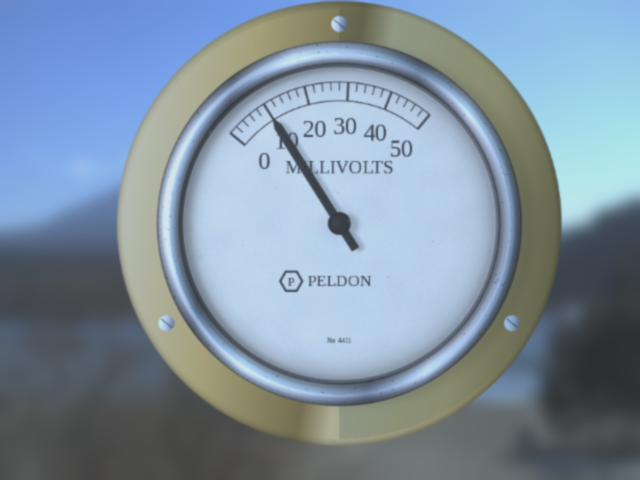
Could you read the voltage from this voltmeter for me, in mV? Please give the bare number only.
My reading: 10
